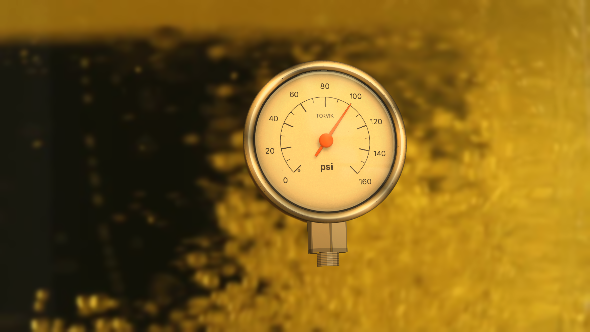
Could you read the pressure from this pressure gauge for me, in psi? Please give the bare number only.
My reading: 100
